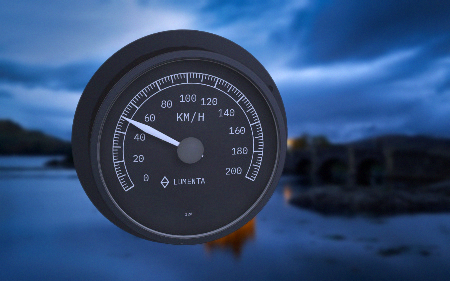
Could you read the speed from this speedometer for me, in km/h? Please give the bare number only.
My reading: 50
